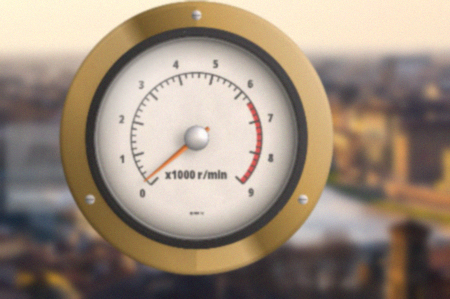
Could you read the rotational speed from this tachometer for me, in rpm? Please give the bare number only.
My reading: 200
